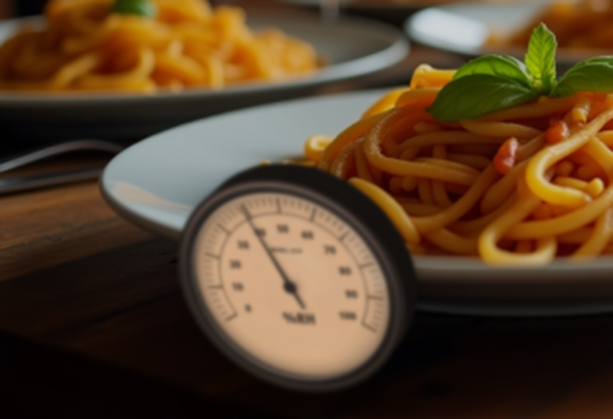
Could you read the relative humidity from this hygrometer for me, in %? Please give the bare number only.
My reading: 40
